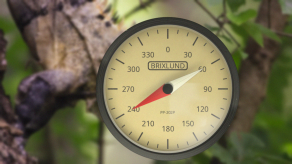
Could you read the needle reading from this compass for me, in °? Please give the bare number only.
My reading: 240
